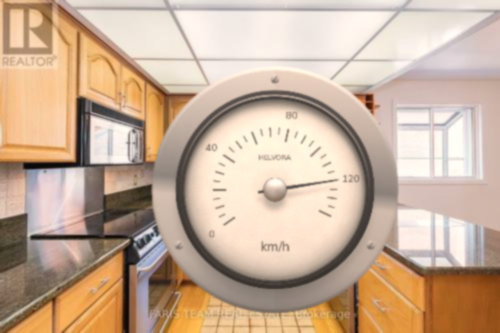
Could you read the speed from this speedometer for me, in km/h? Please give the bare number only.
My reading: 120
